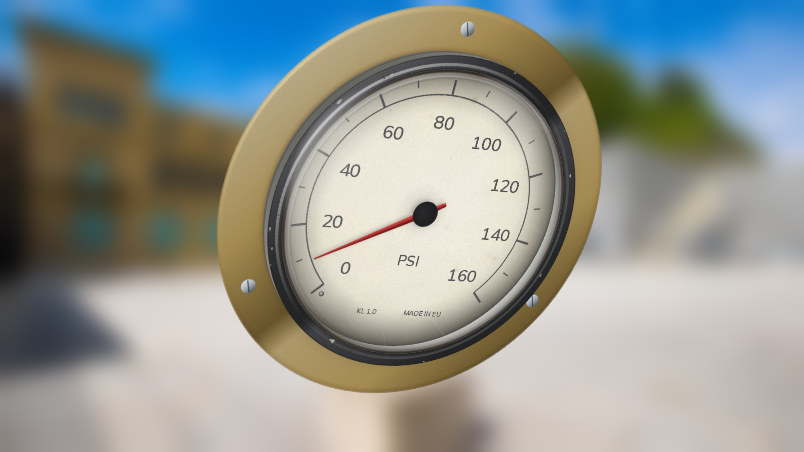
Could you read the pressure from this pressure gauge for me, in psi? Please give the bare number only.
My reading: 10
